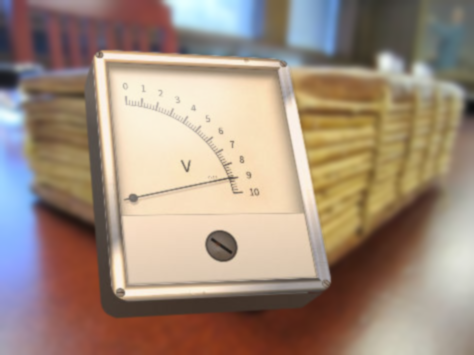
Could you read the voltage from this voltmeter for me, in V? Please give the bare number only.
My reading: 9
